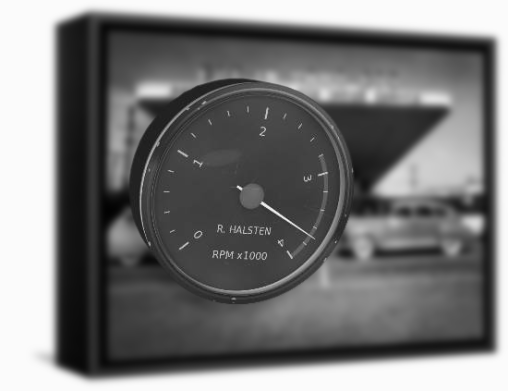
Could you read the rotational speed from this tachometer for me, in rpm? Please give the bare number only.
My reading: 3700
